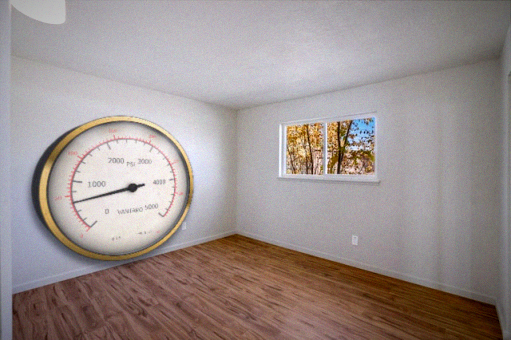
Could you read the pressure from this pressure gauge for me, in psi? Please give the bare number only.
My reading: 600
